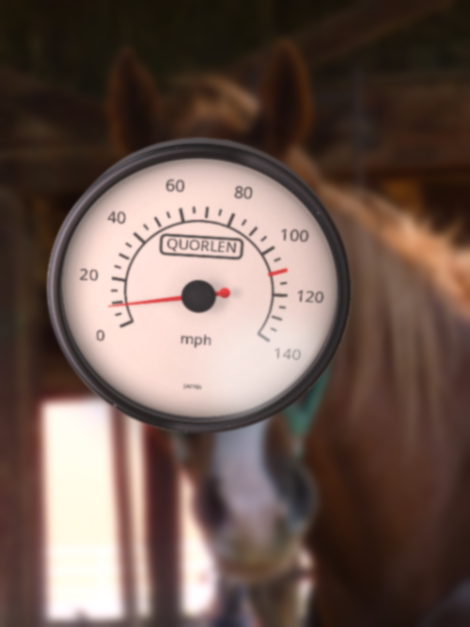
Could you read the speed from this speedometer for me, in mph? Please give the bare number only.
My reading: 10
